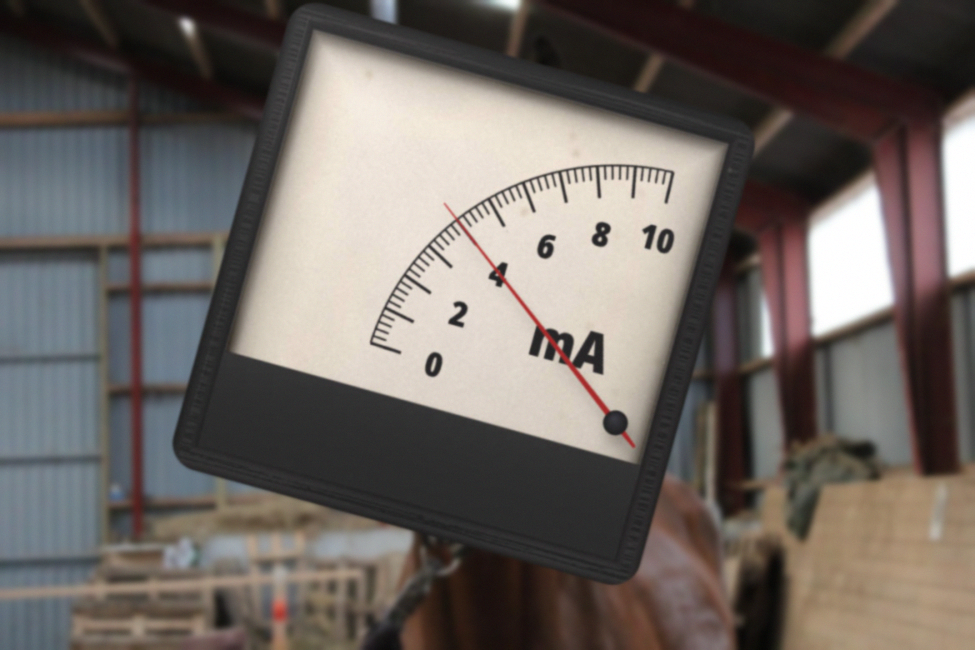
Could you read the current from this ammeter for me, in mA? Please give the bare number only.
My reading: 4
